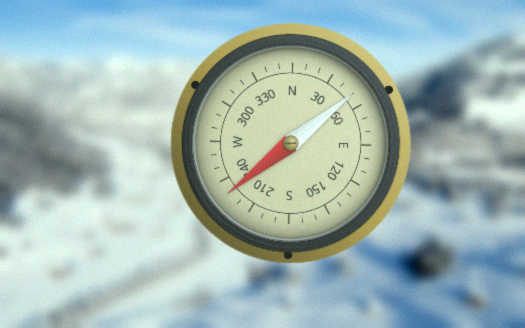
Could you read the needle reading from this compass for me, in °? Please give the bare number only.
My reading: 230
